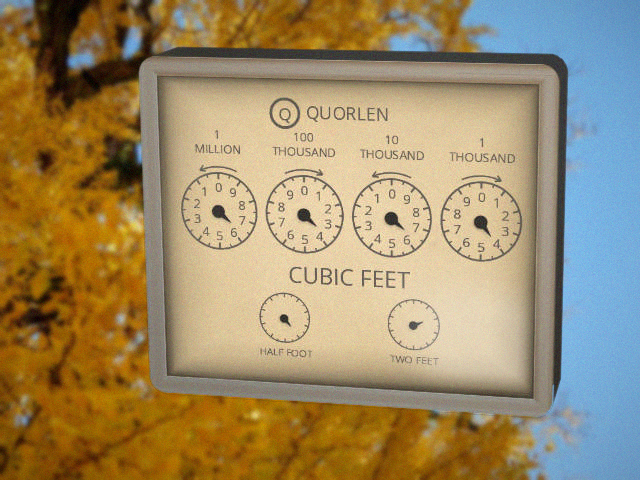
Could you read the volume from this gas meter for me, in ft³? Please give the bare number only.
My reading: 636400
